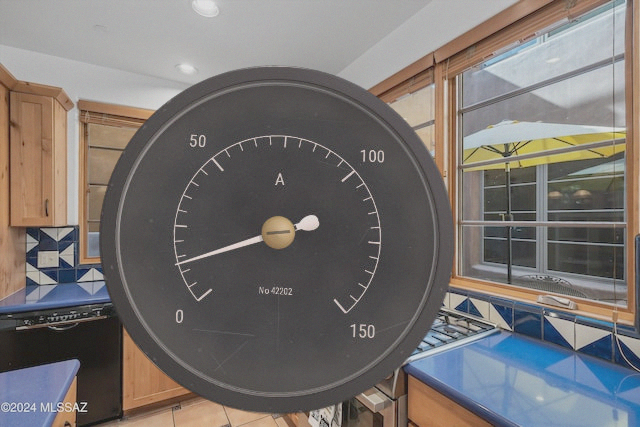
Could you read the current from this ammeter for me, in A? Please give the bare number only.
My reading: 12.5
